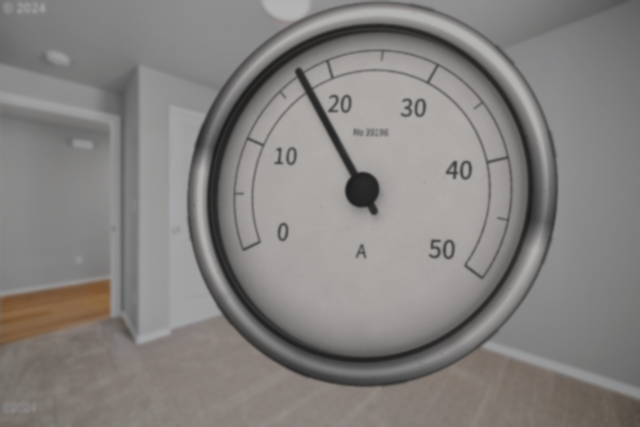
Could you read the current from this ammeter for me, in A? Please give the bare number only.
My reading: 17.5
